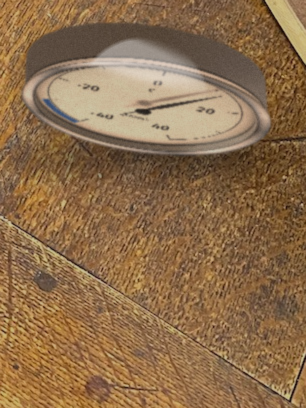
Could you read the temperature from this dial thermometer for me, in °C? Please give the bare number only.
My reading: 10
